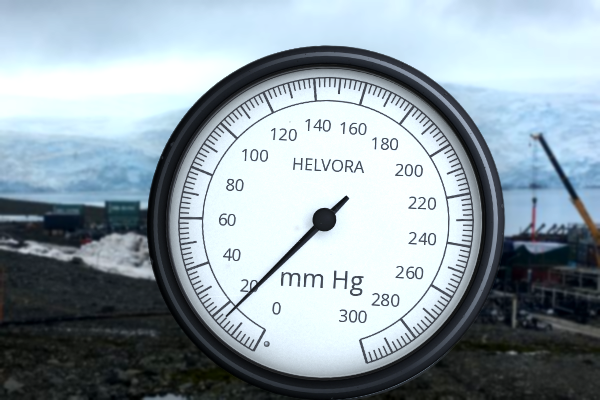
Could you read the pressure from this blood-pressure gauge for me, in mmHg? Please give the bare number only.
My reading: 16
